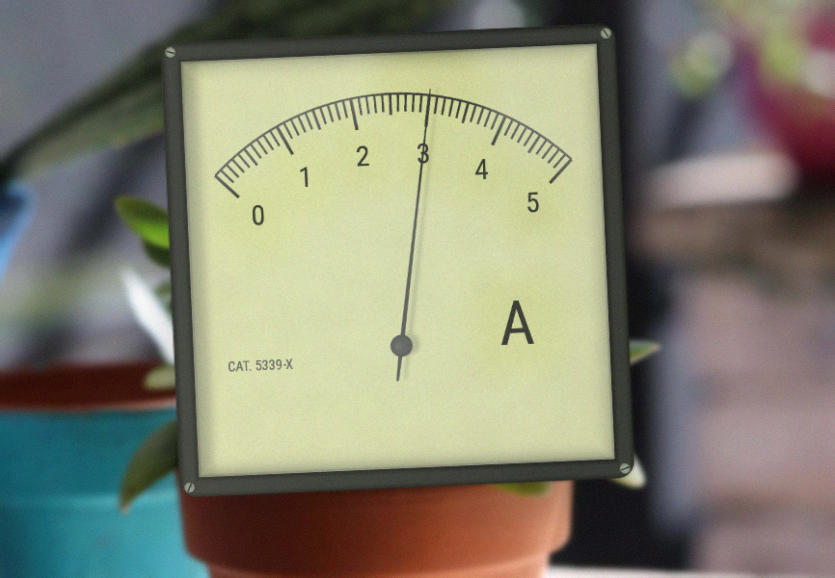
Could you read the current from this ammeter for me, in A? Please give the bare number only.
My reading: 3
